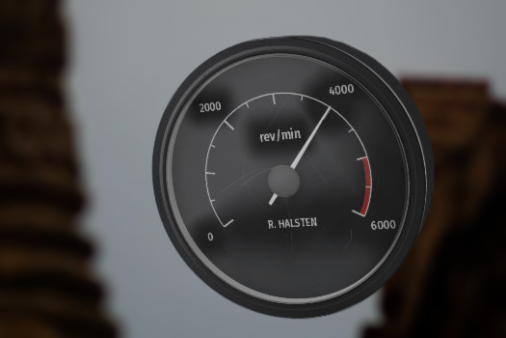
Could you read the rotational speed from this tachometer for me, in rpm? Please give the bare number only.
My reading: 4000
